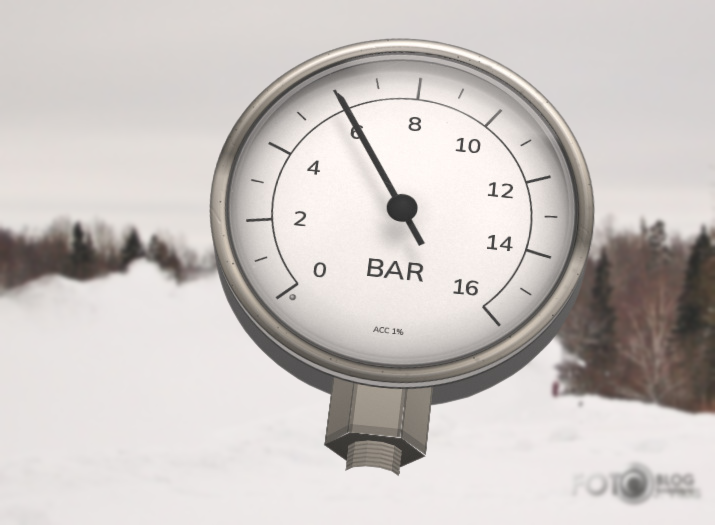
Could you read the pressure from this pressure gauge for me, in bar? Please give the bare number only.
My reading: 6
